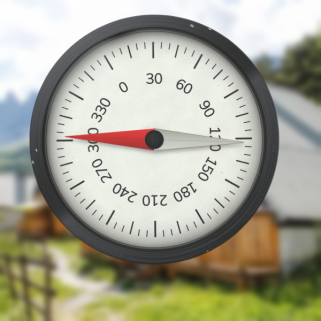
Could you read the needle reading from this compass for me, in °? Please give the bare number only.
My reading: 302.5
